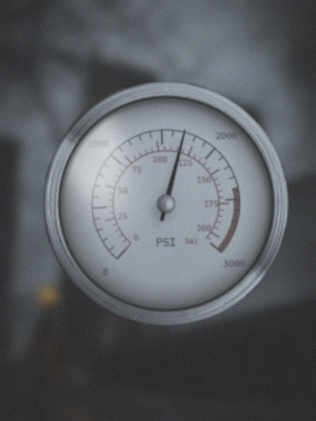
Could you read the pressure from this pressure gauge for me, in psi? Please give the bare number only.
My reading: 1700
